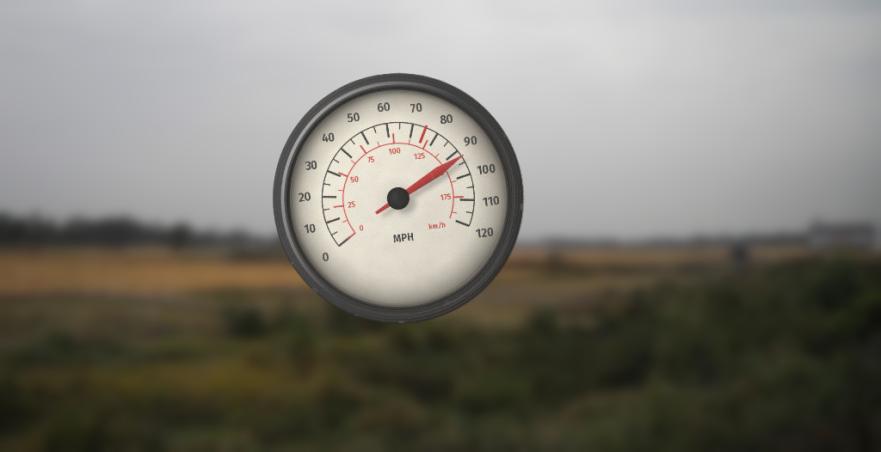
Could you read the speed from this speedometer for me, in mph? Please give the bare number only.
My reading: 92.5
